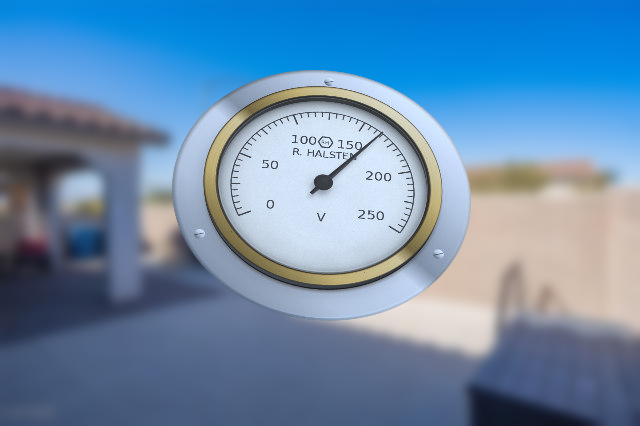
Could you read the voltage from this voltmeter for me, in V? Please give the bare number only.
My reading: 165
